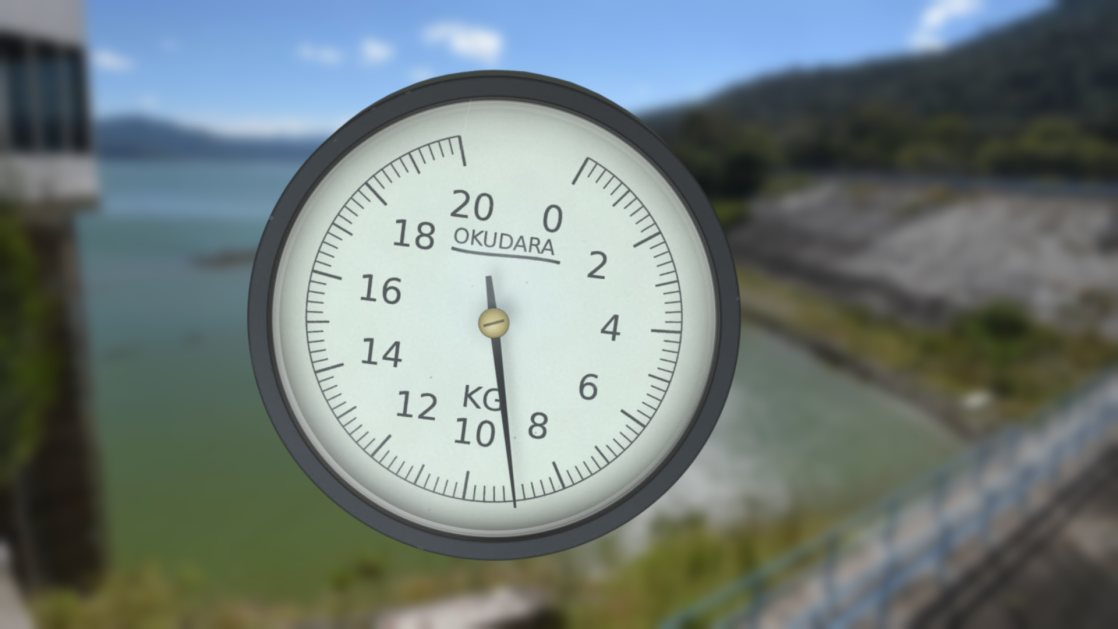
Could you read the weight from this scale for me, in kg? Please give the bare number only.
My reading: 9
